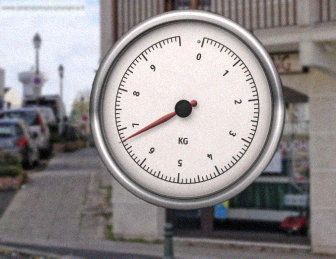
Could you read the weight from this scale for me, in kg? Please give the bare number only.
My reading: 6.7
